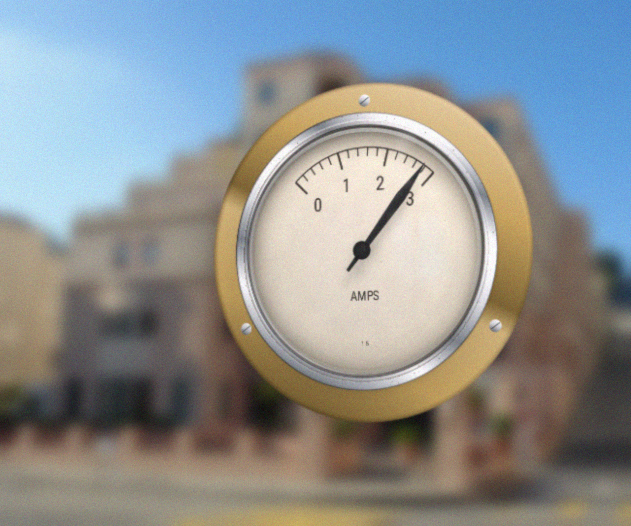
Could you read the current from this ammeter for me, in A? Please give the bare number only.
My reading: 2.8
